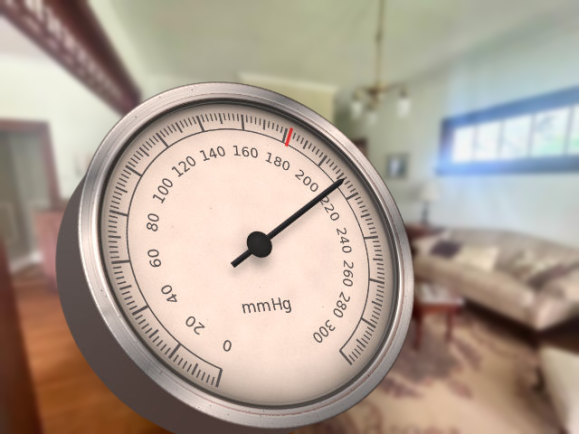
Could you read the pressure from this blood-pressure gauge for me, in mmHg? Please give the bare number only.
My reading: 212
